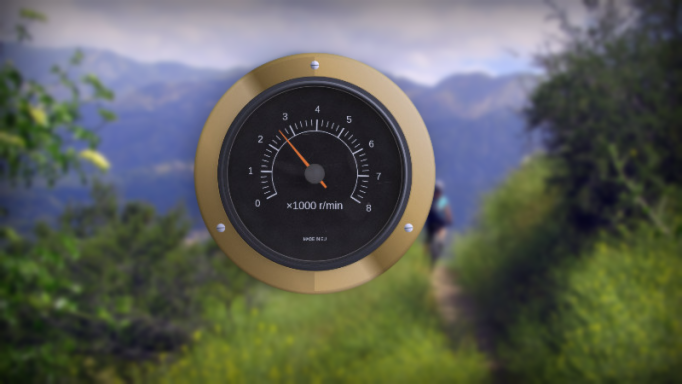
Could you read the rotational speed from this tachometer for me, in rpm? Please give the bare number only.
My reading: 2600
